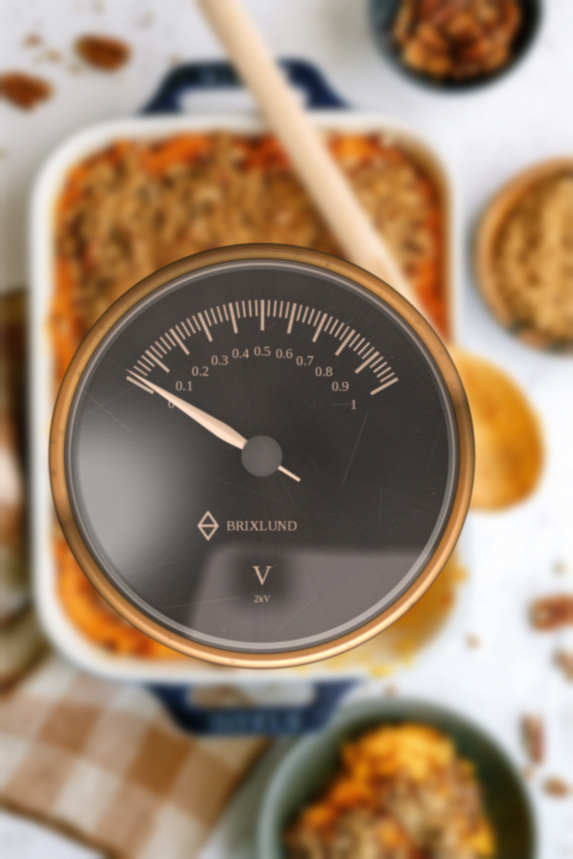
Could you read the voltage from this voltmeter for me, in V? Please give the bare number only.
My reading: 0.02
